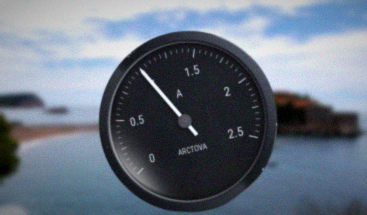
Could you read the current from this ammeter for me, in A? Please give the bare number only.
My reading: 1
